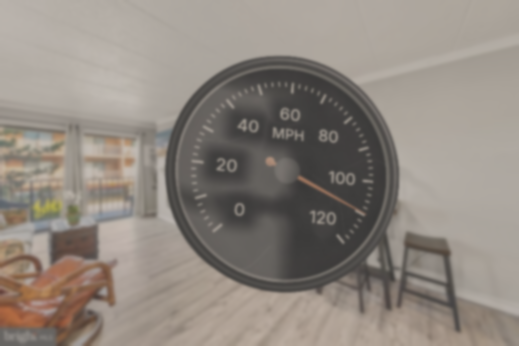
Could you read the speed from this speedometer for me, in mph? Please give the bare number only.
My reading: 110
